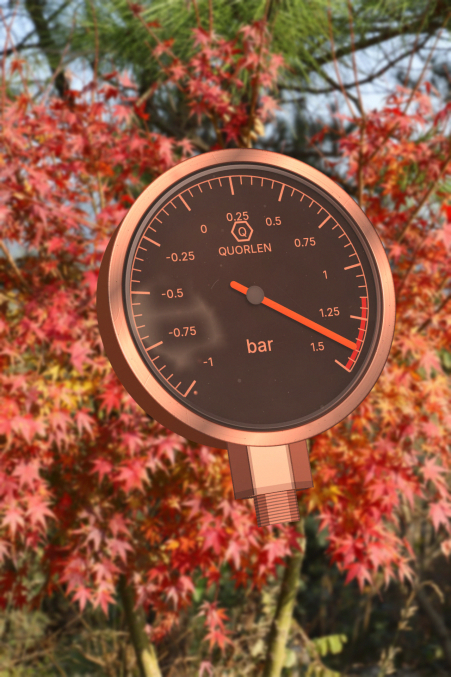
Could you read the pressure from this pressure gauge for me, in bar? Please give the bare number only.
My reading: 1.4
